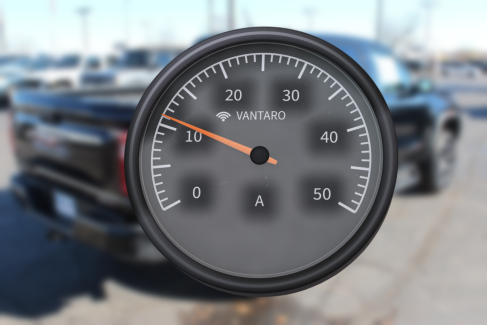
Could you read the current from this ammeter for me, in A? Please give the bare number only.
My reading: 11
